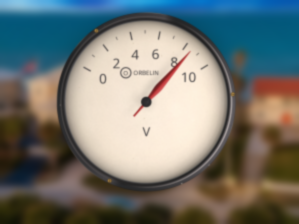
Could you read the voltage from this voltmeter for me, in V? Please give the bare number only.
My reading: 8.5
